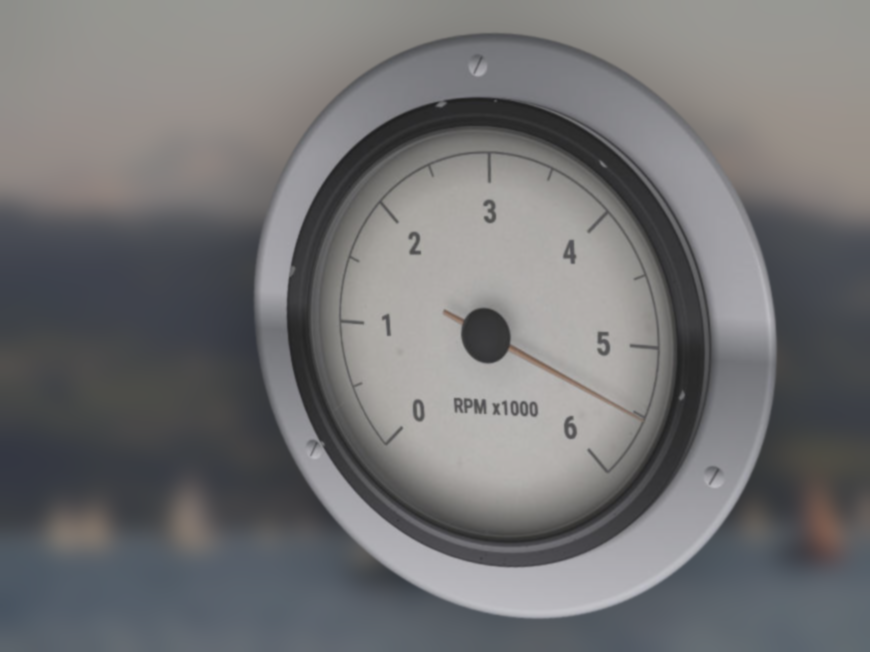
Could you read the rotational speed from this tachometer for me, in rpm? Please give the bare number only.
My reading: 5500
